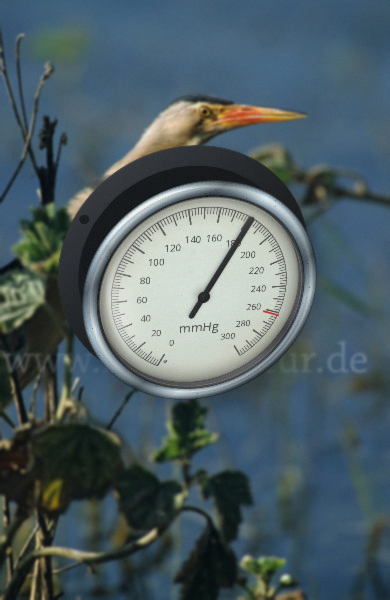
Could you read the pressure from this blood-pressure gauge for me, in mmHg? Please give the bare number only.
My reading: 180
